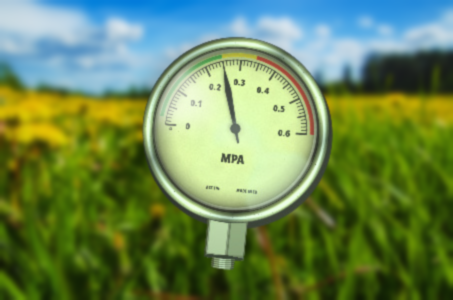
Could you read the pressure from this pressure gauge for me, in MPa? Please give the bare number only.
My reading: 0.25
